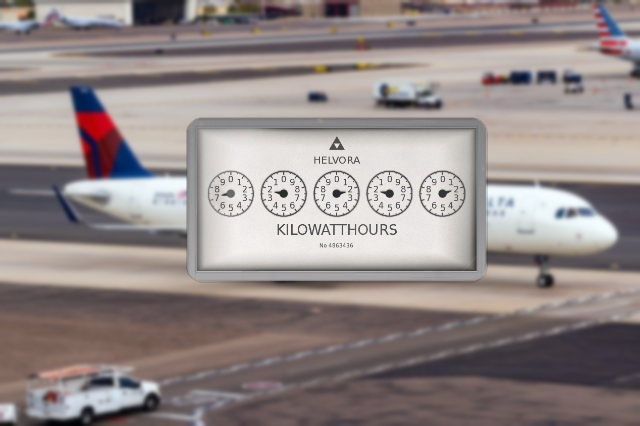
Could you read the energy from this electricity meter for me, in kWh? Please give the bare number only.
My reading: 72222
